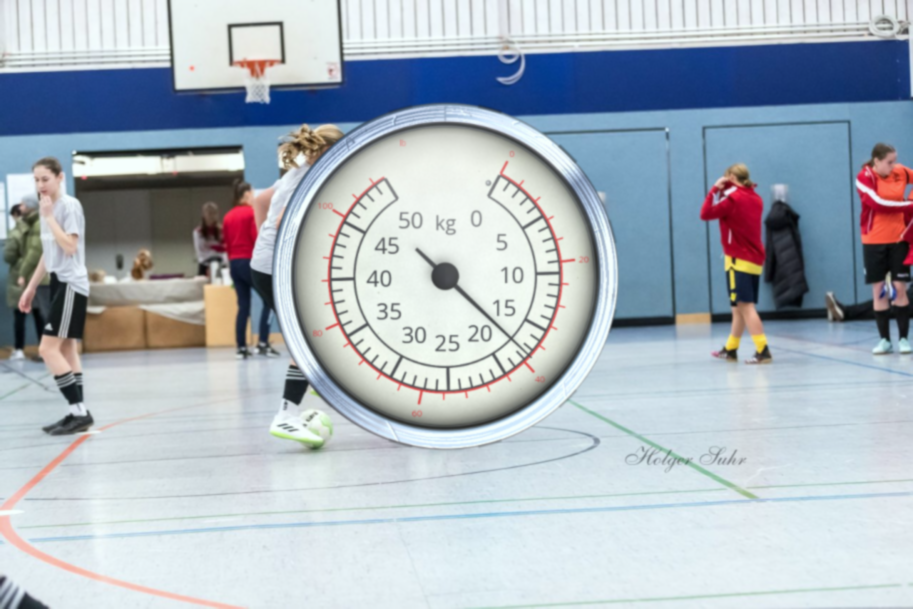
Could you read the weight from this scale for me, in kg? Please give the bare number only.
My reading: 17.5
